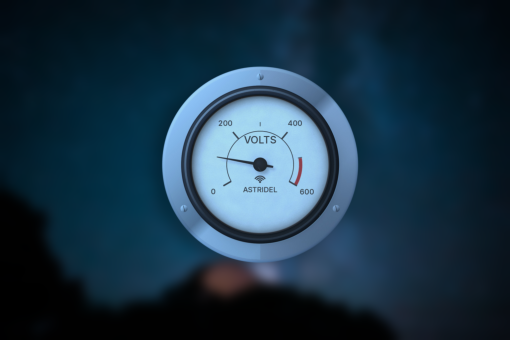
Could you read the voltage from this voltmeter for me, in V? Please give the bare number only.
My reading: 100
